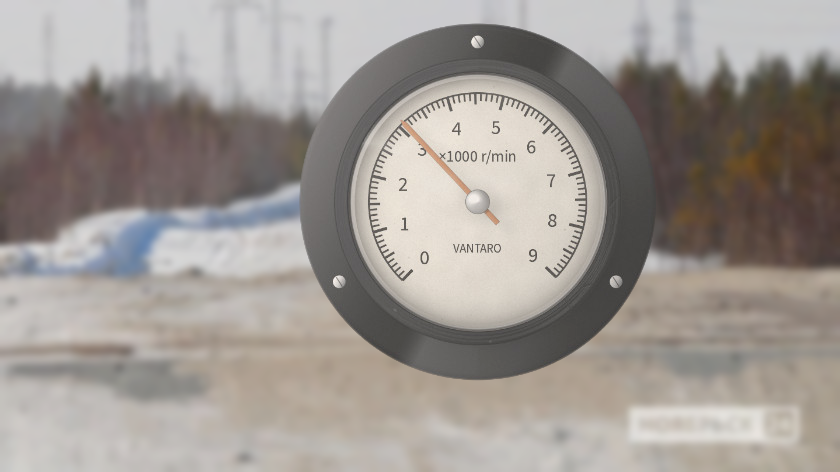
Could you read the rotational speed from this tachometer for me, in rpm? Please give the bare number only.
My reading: 3100
